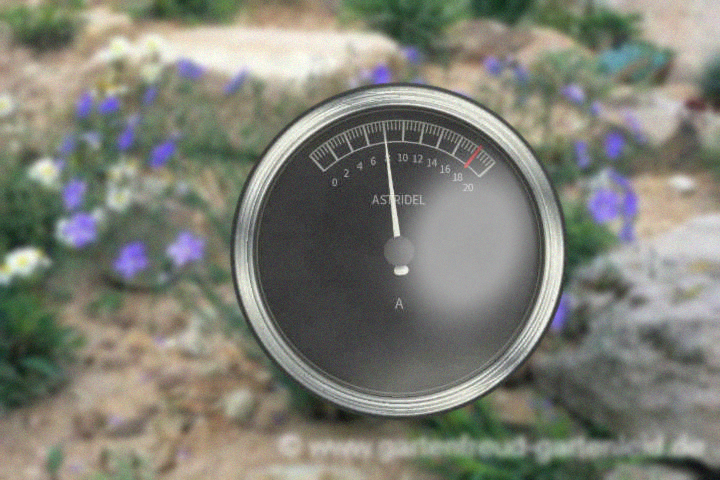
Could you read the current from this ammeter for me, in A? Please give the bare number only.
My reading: 8
